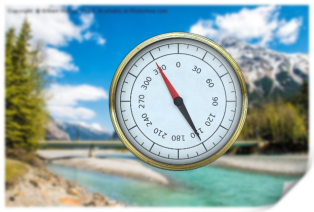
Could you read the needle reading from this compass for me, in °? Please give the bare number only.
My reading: 330
